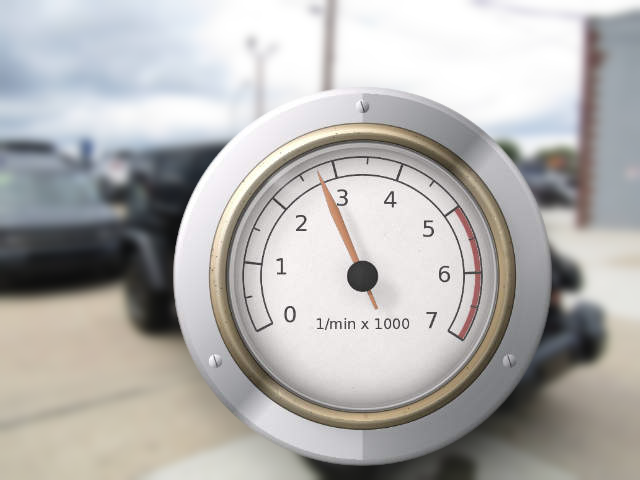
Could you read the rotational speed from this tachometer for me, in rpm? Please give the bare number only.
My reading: 2750
